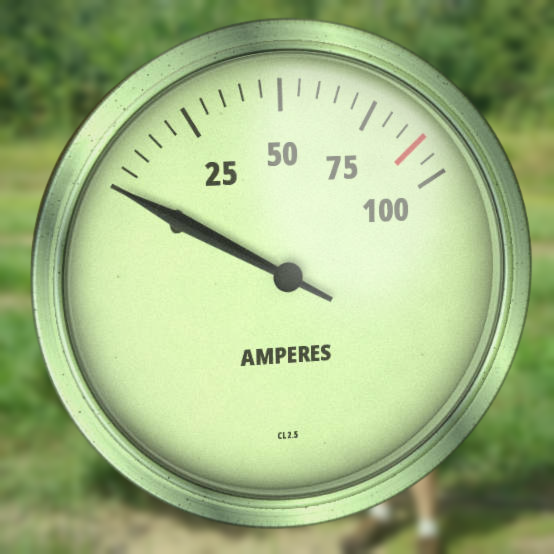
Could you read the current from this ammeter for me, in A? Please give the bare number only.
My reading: 0
